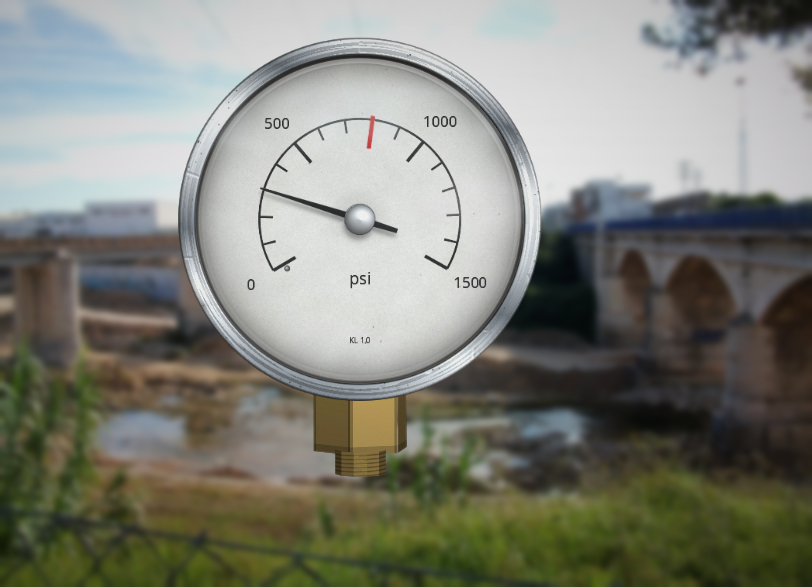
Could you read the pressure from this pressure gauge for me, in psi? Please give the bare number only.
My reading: 300
